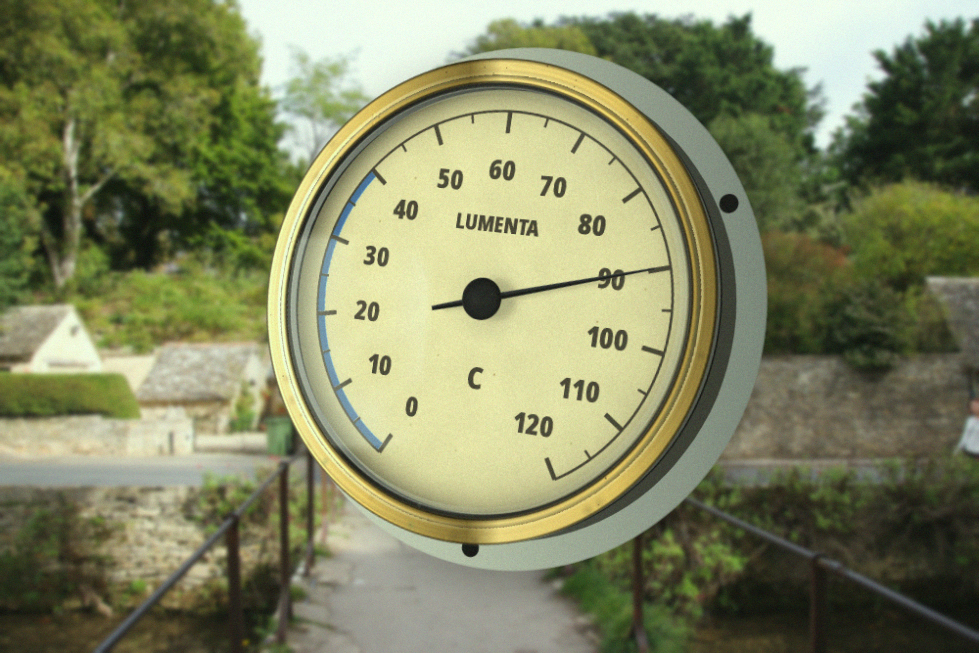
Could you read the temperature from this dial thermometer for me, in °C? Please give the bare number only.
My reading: 90
